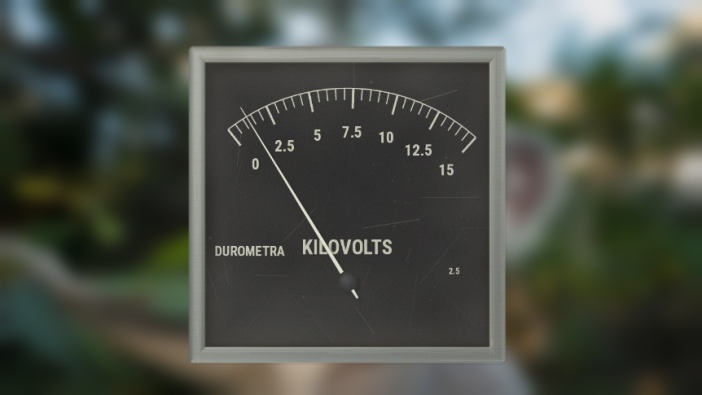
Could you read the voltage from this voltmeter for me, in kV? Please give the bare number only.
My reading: 1.25
